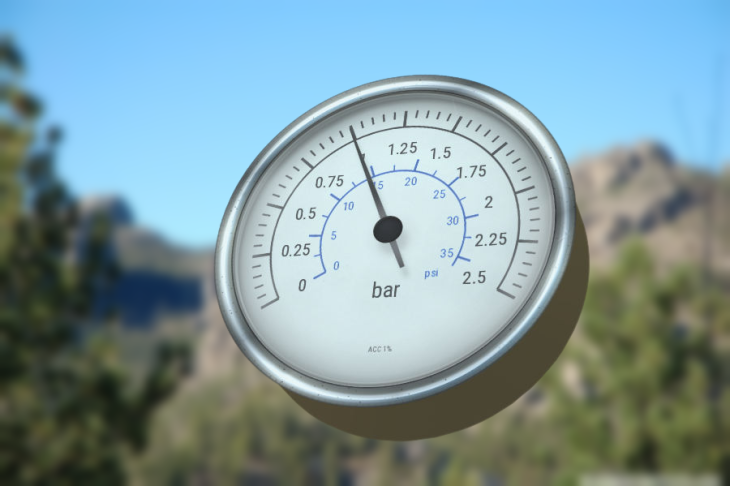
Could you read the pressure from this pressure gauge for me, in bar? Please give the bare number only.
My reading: 1
